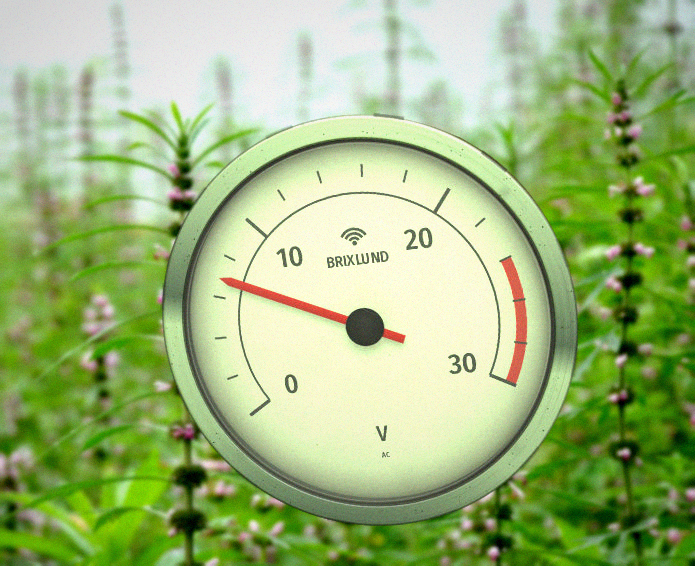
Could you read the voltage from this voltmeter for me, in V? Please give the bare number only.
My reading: 7
